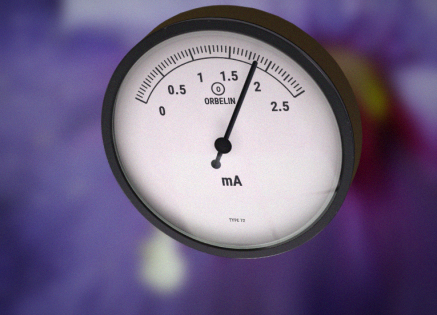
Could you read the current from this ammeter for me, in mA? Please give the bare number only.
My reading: 1.85
